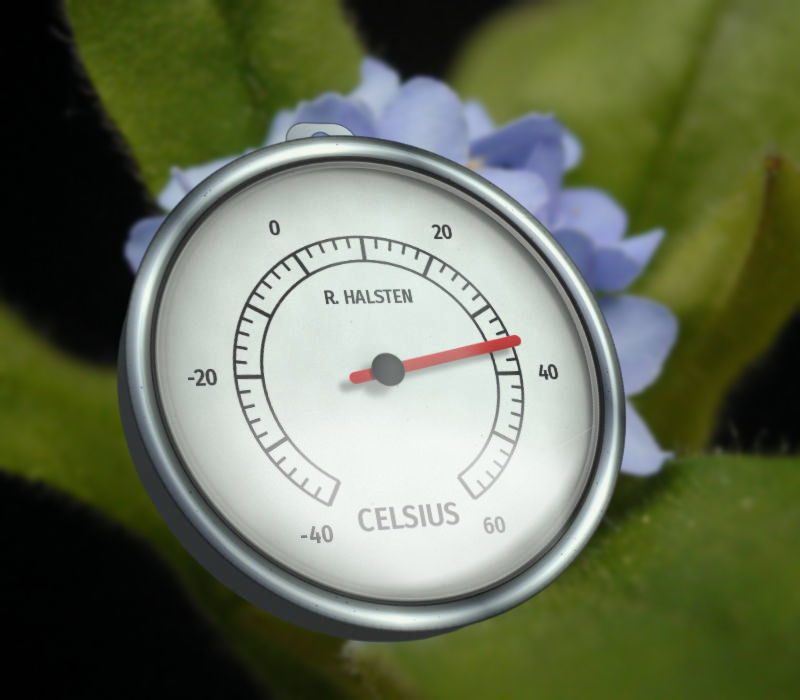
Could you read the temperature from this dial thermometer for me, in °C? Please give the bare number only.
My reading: 36
